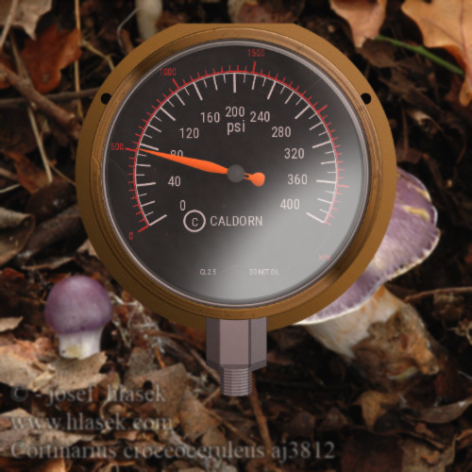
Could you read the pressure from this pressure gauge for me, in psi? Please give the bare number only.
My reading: 75
